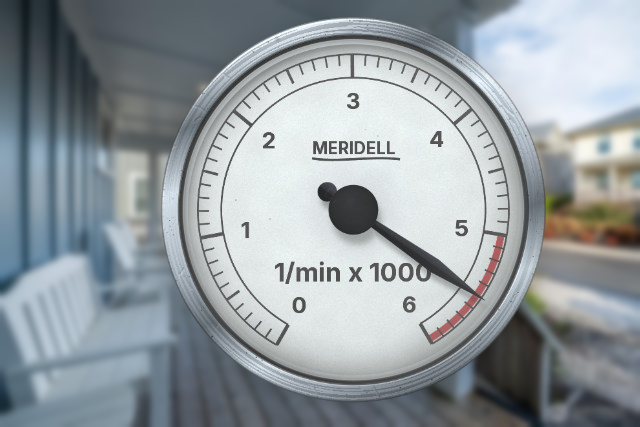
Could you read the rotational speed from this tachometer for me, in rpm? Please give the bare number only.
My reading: 5500
